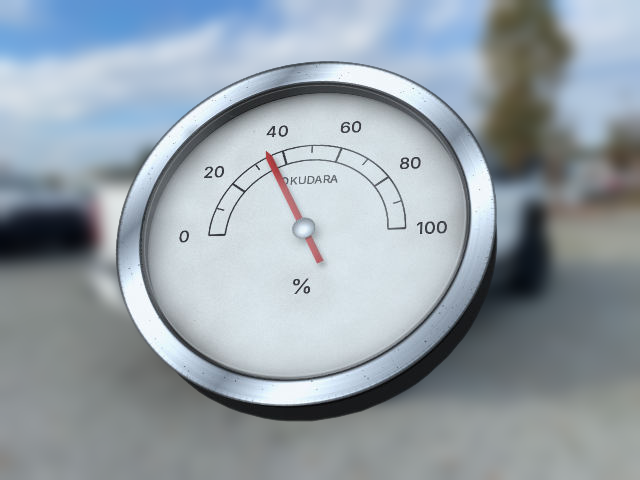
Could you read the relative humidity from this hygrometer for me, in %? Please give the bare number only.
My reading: 35
